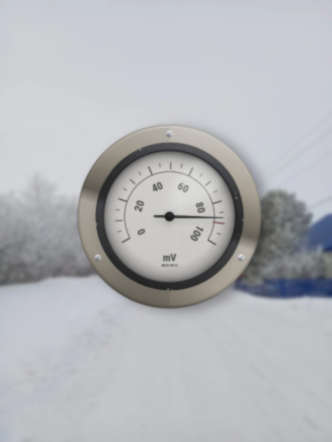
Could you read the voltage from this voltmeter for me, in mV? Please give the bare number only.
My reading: 87.5
